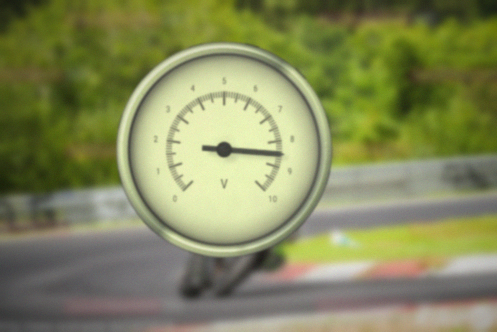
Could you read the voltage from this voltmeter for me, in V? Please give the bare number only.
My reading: 8.5
